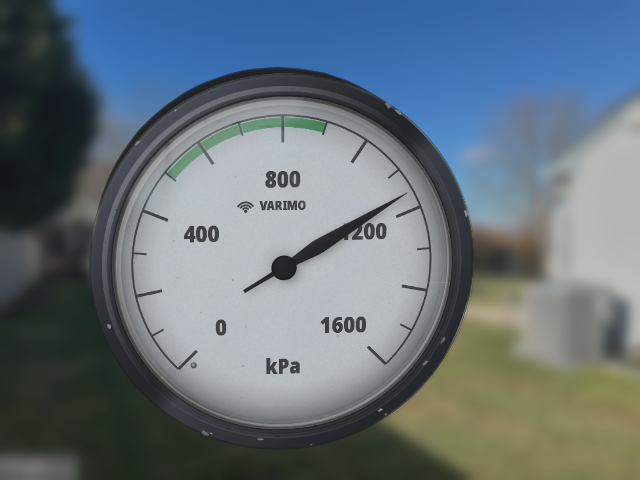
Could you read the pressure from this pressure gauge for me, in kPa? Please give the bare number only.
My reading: 1150
